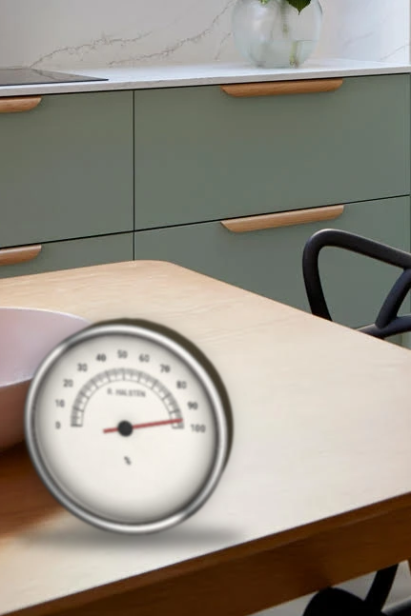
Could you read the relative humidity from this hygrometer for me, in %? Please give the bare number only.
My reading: 95
